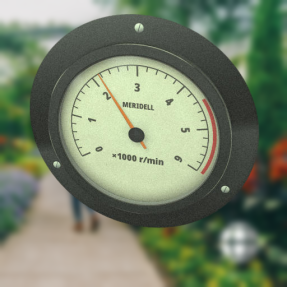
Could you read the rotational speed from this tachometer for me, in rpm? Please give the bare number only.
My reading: 2200
